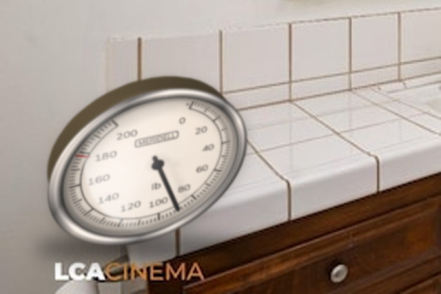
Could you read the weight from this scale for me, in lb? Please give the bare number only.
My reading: 90
